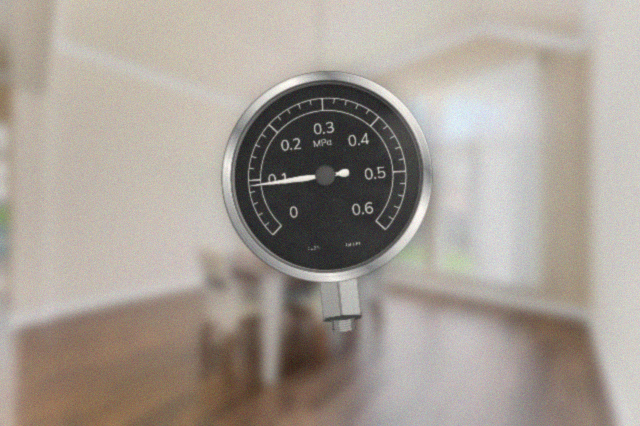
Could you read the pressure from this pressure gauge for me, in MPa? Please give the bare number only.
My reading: 0.09
